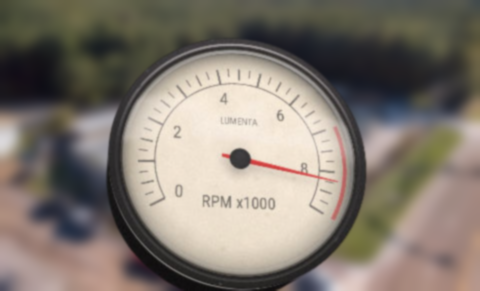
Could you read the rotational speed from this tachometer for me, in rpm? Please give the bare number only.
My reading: 8250
